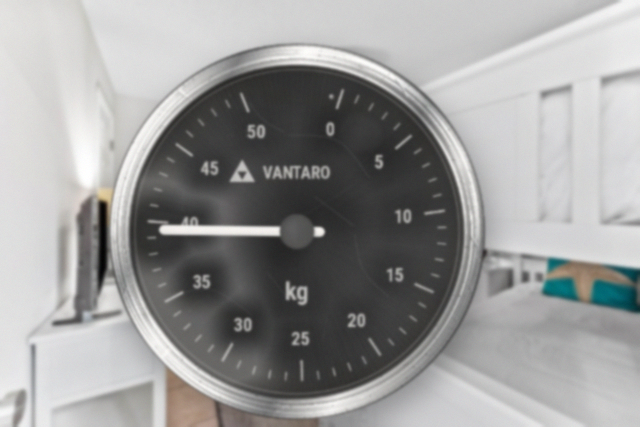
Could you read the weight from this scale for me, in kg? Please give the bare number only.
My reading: 39.5
